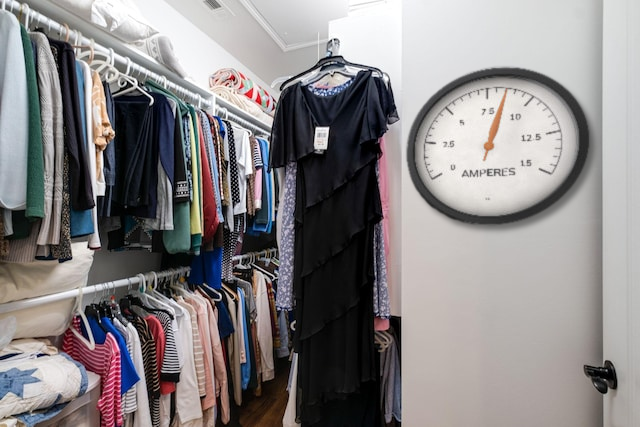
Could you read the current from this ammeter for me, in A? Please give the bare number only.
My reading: 8.5
